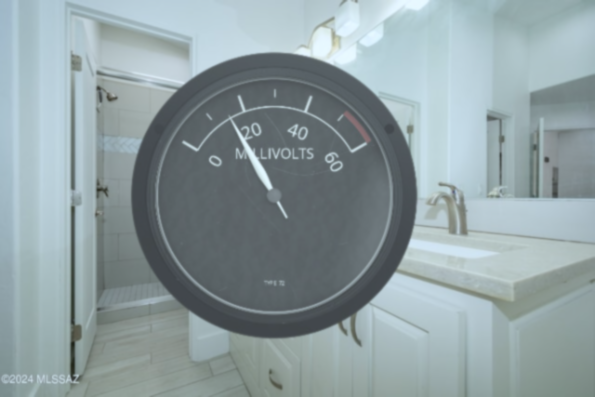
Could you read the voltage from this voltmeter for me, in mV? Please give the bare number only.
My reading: 15
